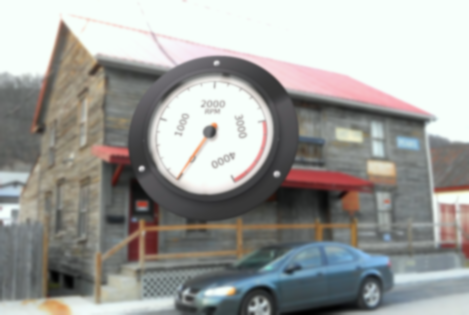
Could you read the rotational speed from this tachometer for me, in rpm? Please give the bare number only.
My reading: 0
